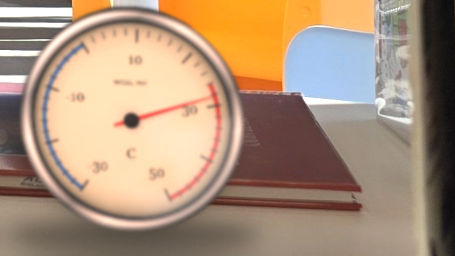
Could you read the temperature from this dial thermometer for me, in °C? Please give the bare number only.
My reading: 28
